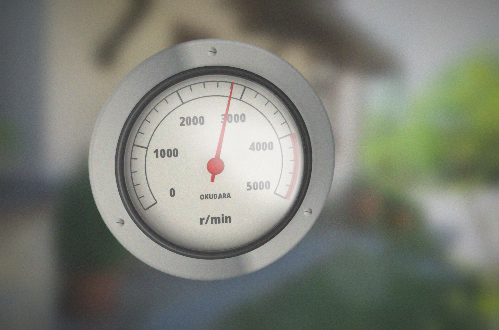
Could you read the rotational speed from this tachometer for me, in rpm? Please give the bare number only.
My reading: 2800
